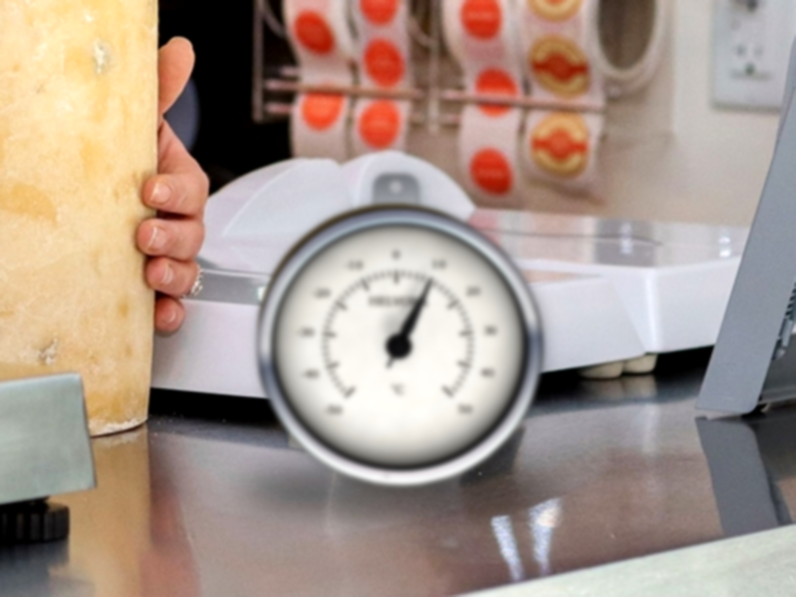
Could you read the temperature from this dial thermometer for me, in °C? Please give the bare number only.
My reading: 10
